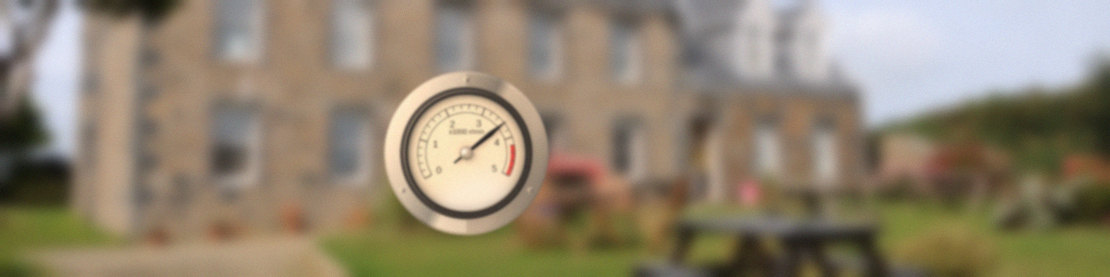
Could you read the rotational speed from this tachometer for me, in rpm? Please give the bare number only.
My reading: 3600
